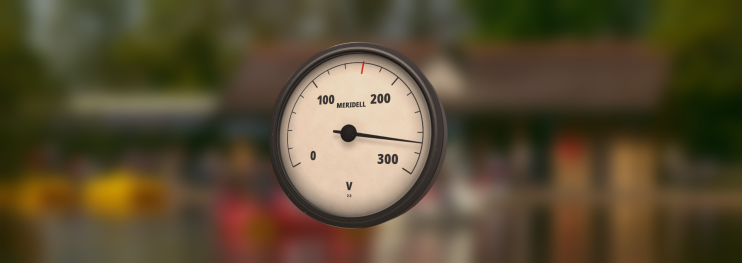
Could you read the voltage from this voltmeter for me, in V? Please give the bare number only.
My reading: 270
